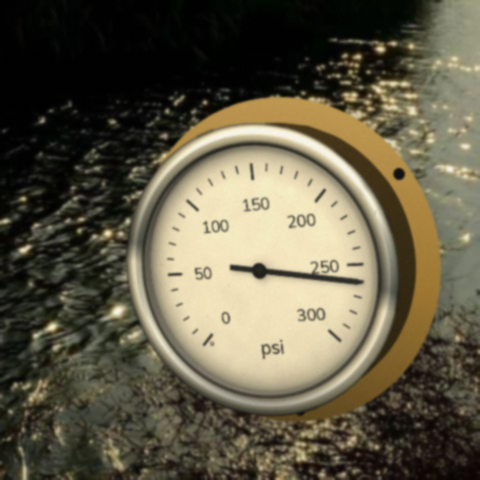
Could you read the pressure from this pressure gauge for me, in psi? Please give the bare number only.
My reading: 260
